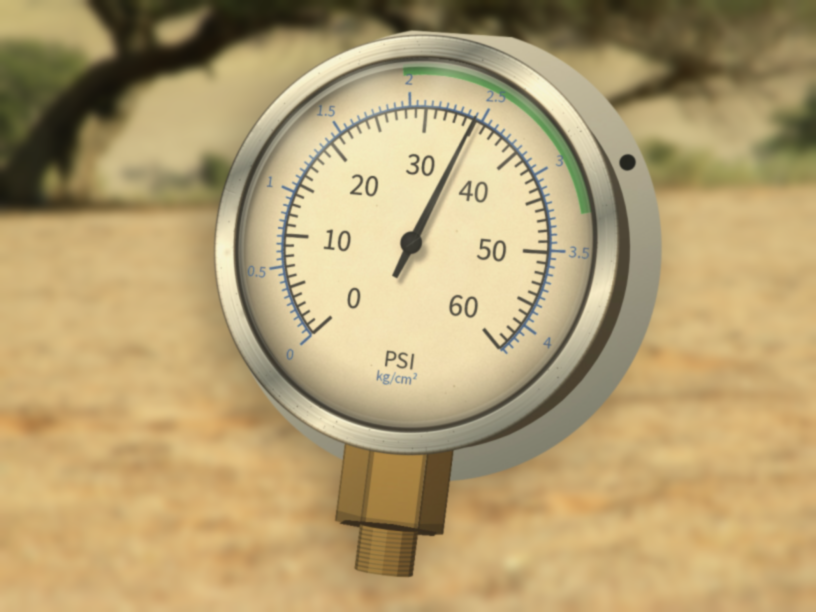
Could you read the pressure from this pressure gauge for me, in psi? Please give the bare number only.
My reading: 35
